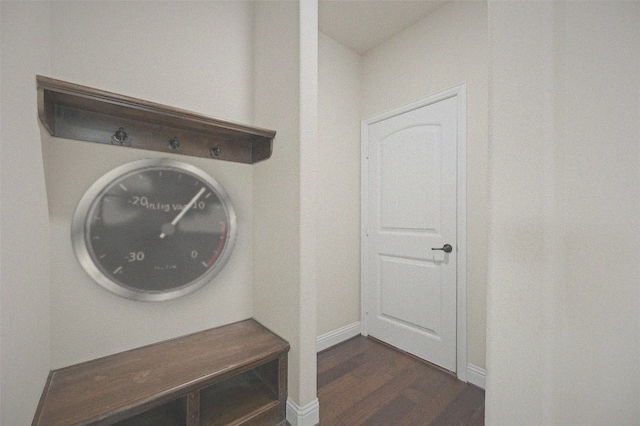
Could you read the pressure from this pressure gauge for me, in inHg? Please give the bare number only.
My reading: -11
